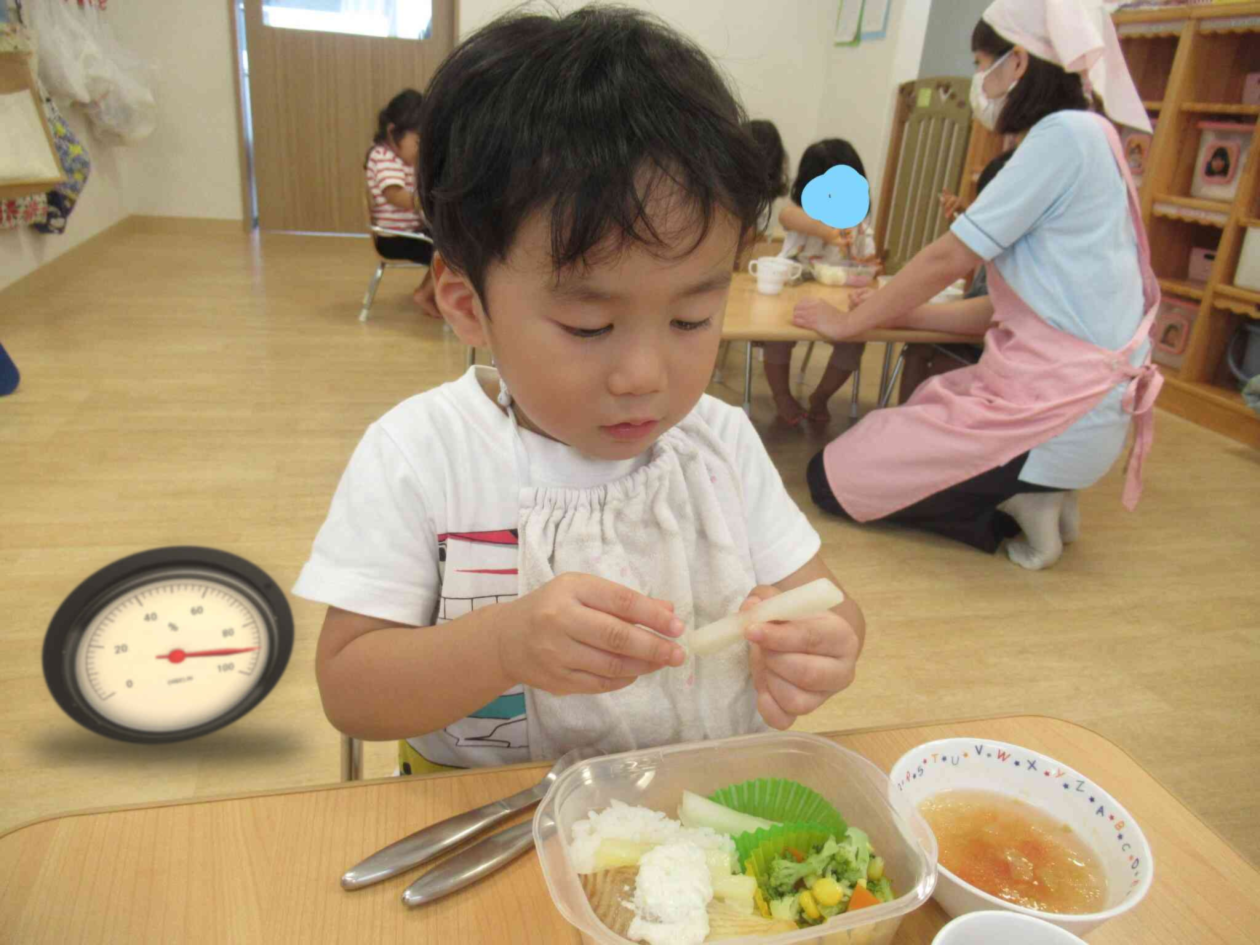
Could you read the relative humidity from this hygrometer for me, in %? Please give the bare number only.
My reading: 90
